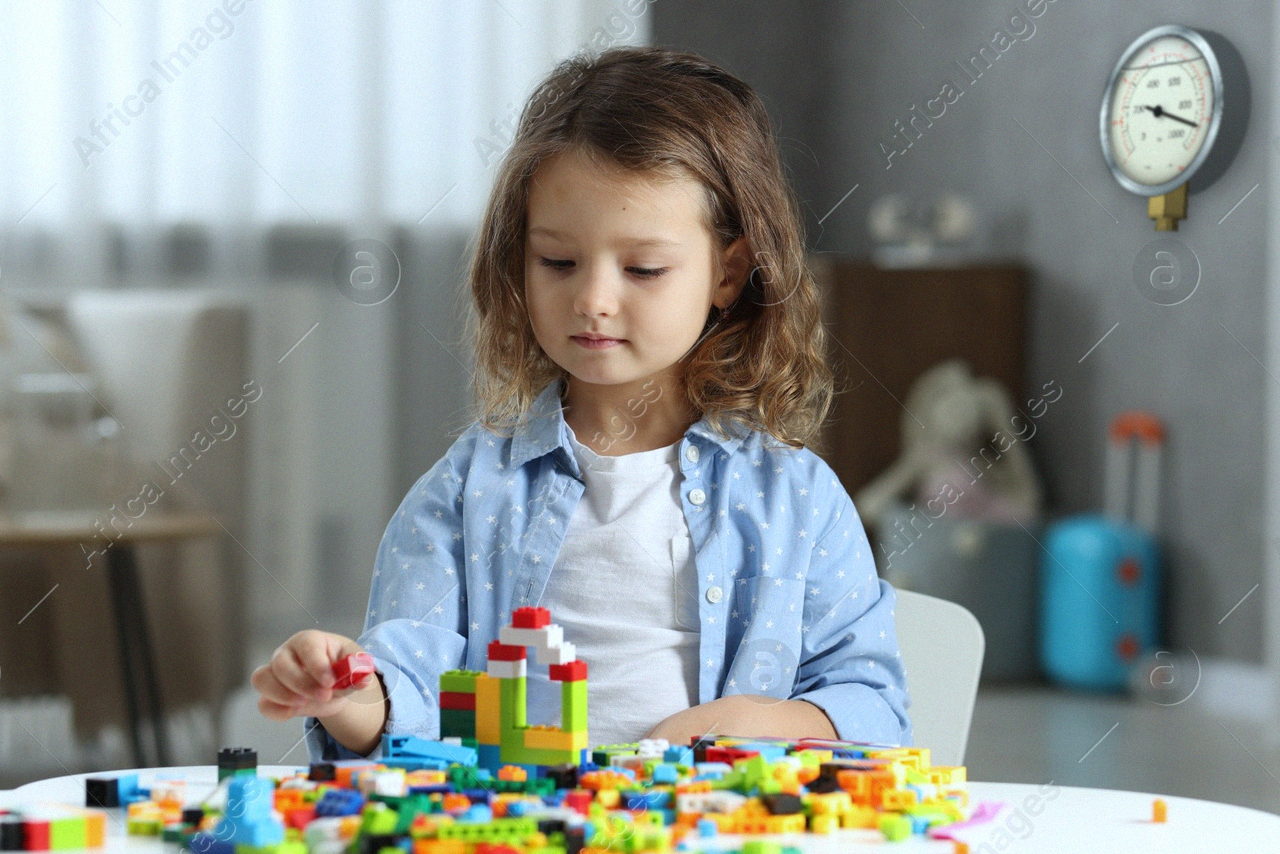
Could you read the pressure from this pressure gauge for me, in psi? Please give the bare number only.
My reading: 900
